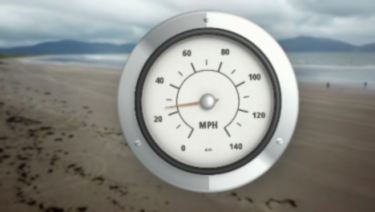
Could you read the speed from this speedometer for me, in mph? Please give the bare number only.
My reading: 25
